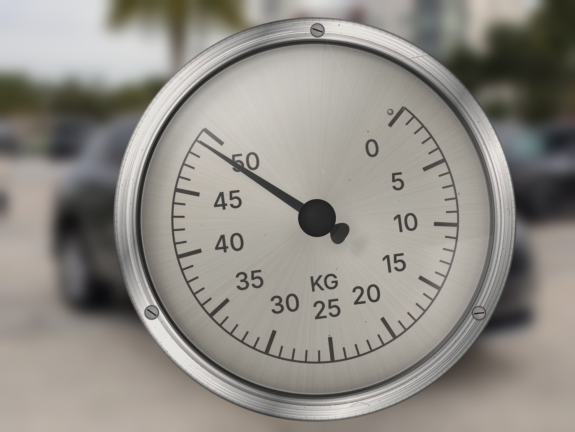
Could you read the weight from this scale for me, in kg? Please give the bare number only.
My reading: 49
